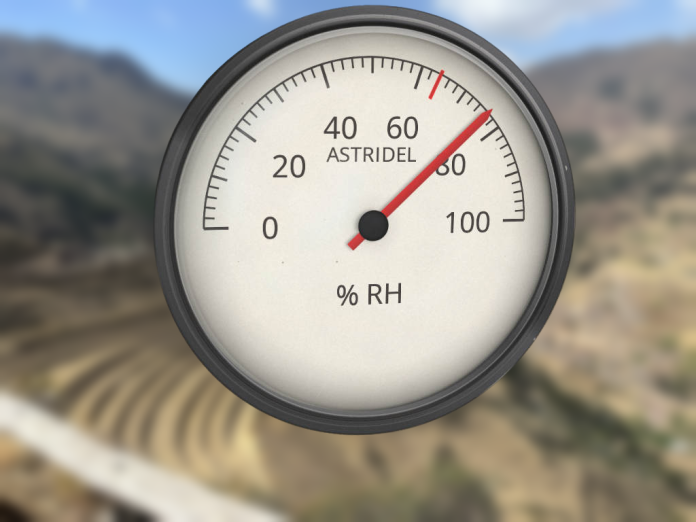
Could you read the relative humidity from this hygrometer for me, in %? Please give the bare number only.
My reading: 76
